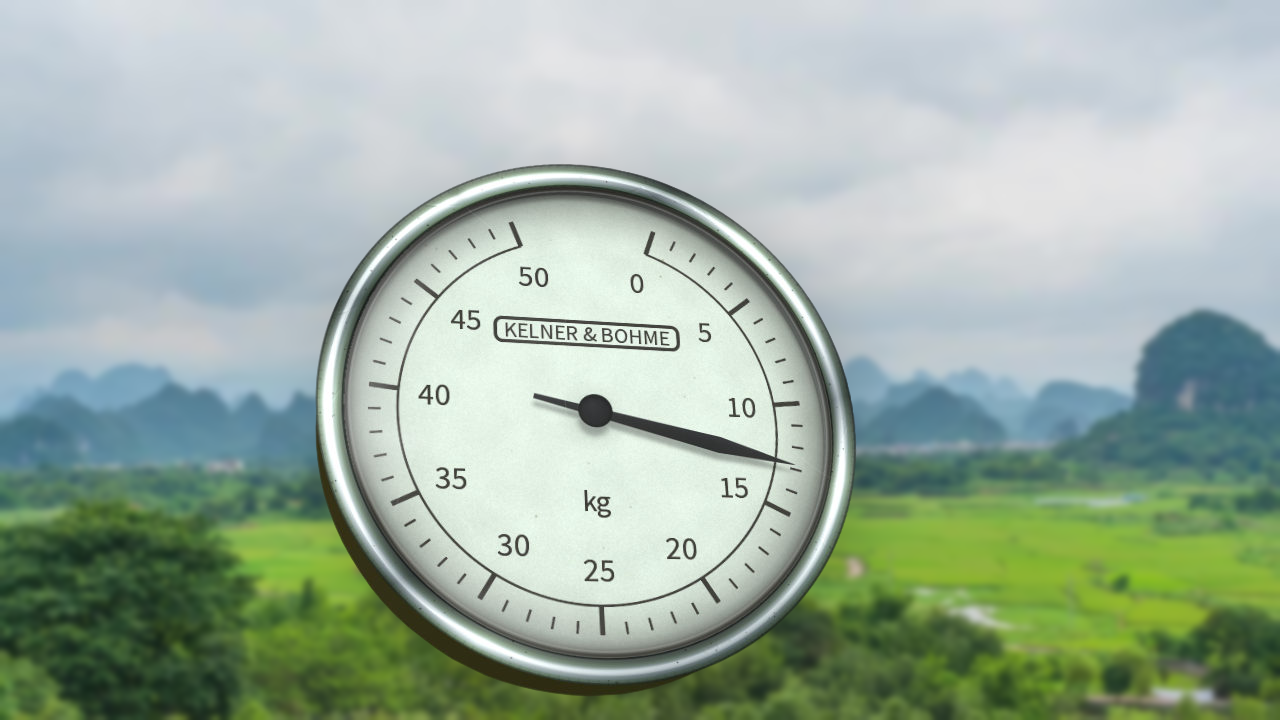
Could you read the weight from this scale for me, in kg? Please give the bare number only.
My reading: 13
